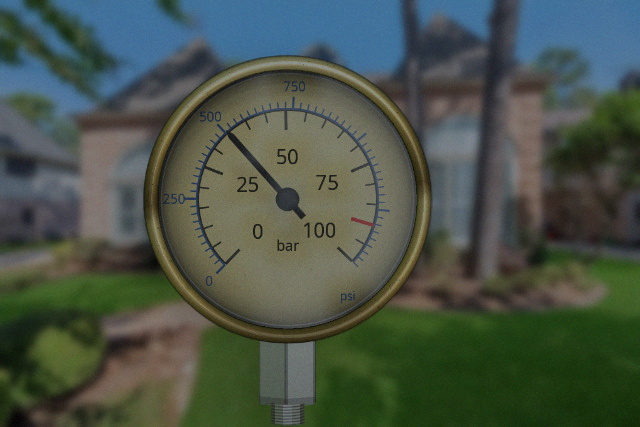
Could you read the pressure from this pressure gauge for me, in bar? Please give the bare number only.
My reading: 35
